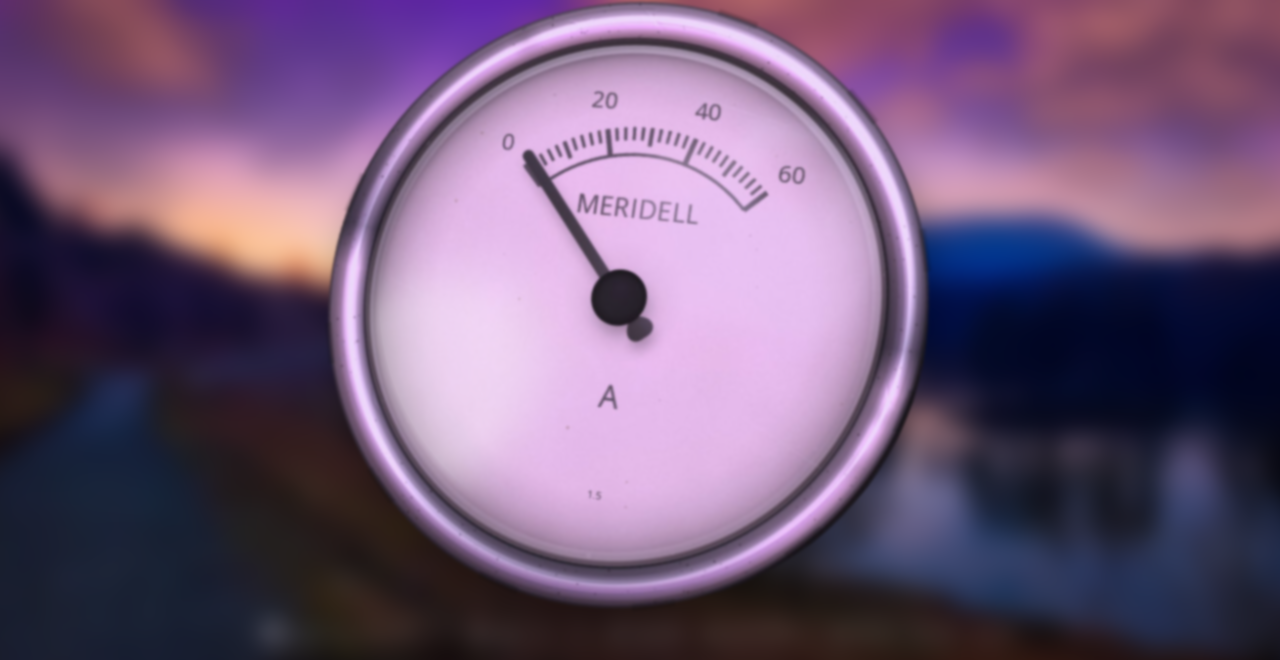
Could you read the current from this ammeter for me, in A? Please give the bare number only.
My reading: 2
